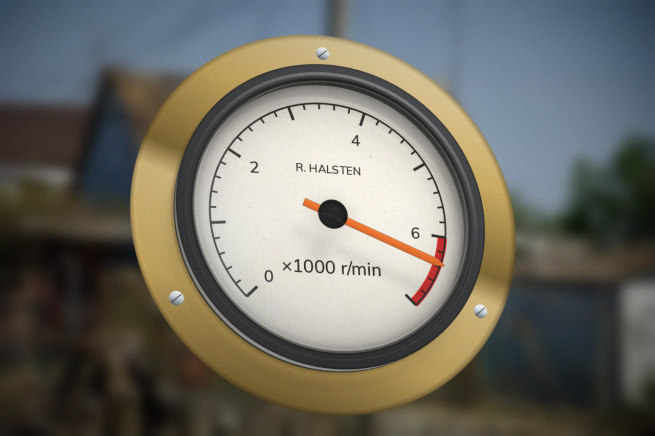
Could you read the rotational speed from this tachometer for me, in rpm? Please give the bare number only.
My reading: 6400
